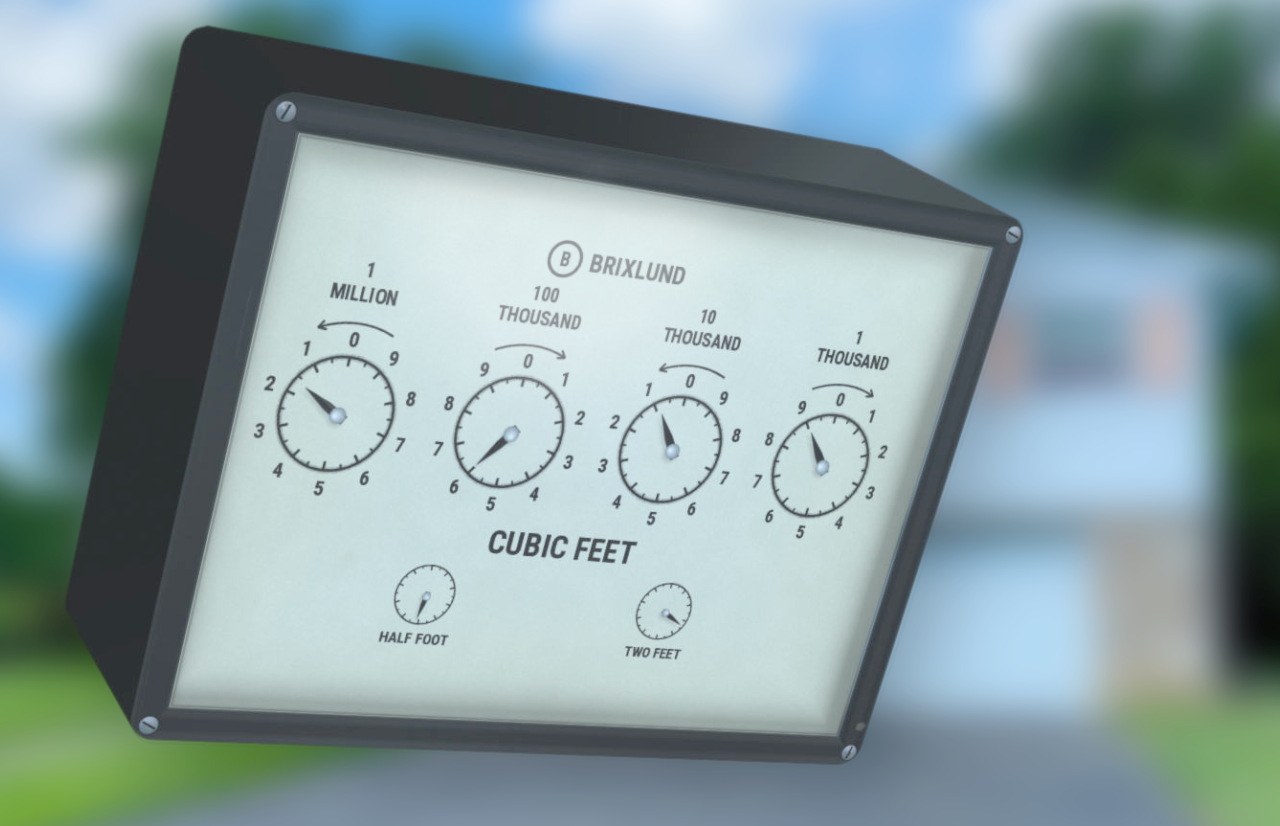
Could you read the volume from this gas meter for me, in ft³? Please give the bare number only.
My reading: 160900
